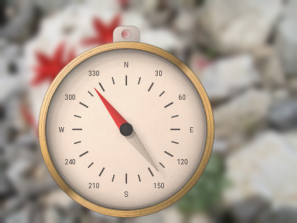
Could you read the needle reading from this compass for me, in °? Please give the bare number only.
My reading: 322.5
